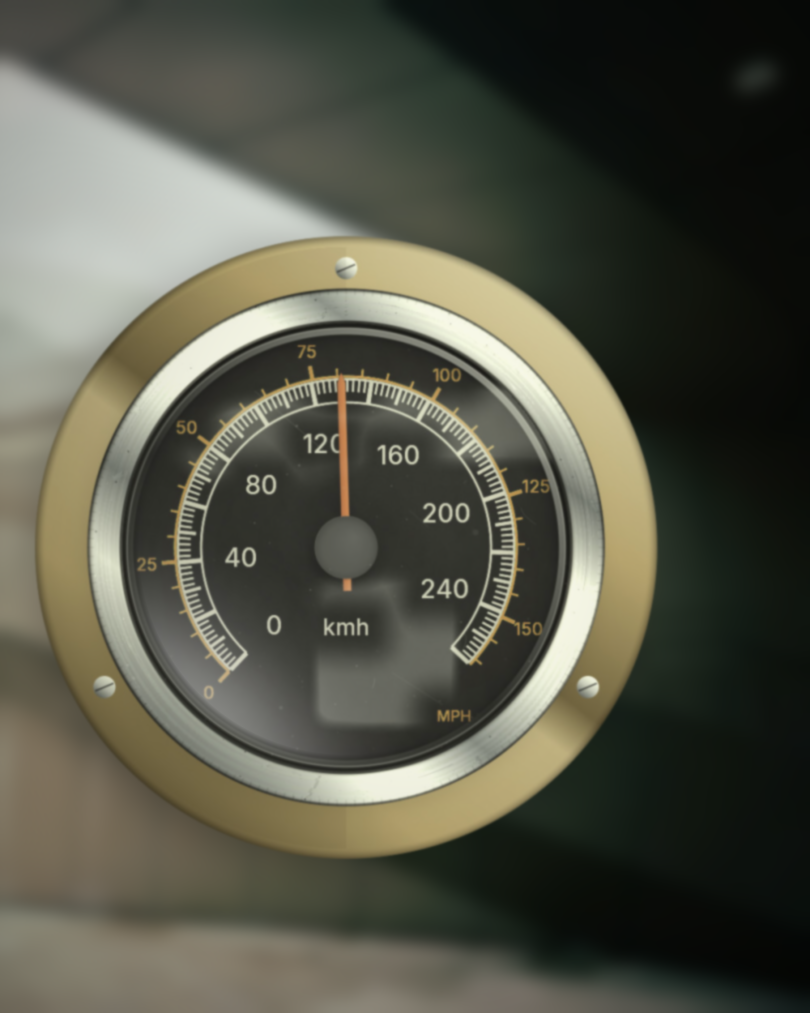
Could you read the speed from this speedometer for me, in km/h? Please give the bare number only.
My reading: 130
